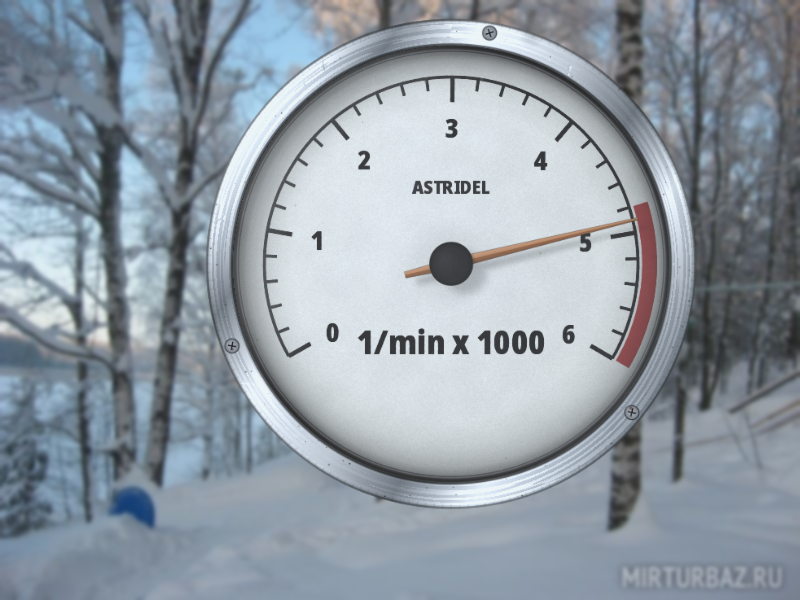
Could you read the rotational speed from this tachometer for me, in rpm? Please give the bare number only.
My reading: 4900
